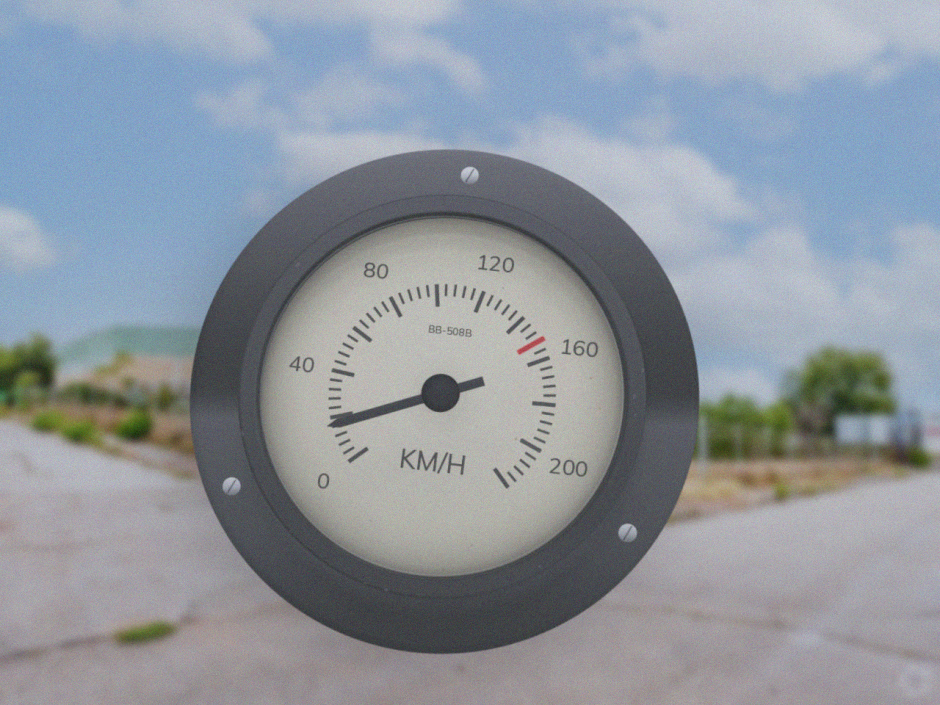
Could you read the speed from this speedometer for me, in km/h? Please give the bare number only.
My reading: 16
